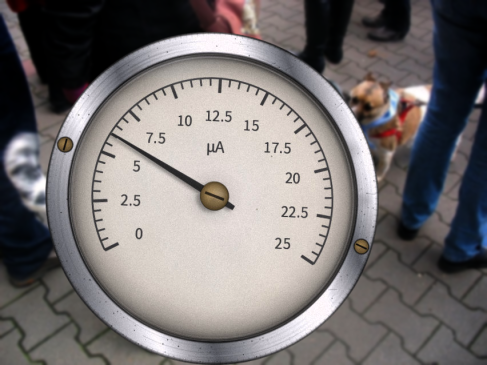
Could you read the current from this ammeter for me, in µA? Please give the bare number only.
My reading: 6
